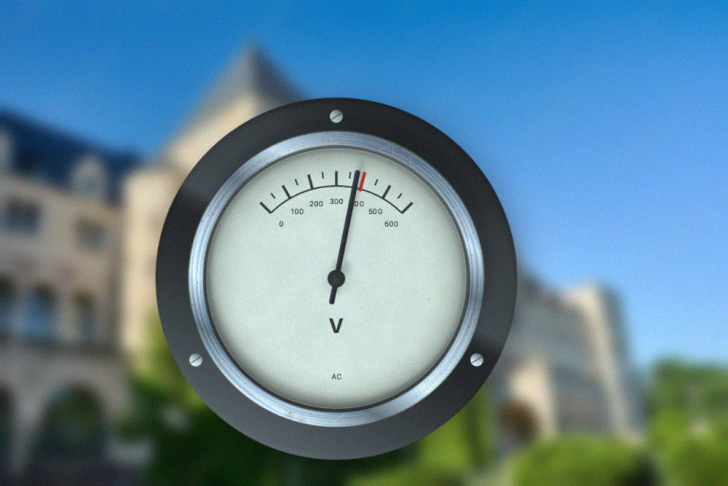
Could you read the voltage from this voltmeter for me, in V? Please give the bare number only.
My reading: 375
